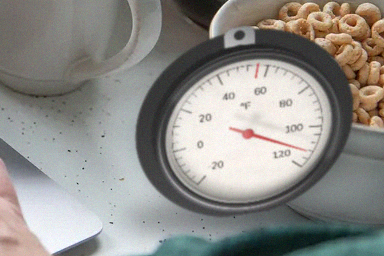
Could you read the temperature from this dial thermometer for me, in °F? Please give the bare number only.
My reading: 112
